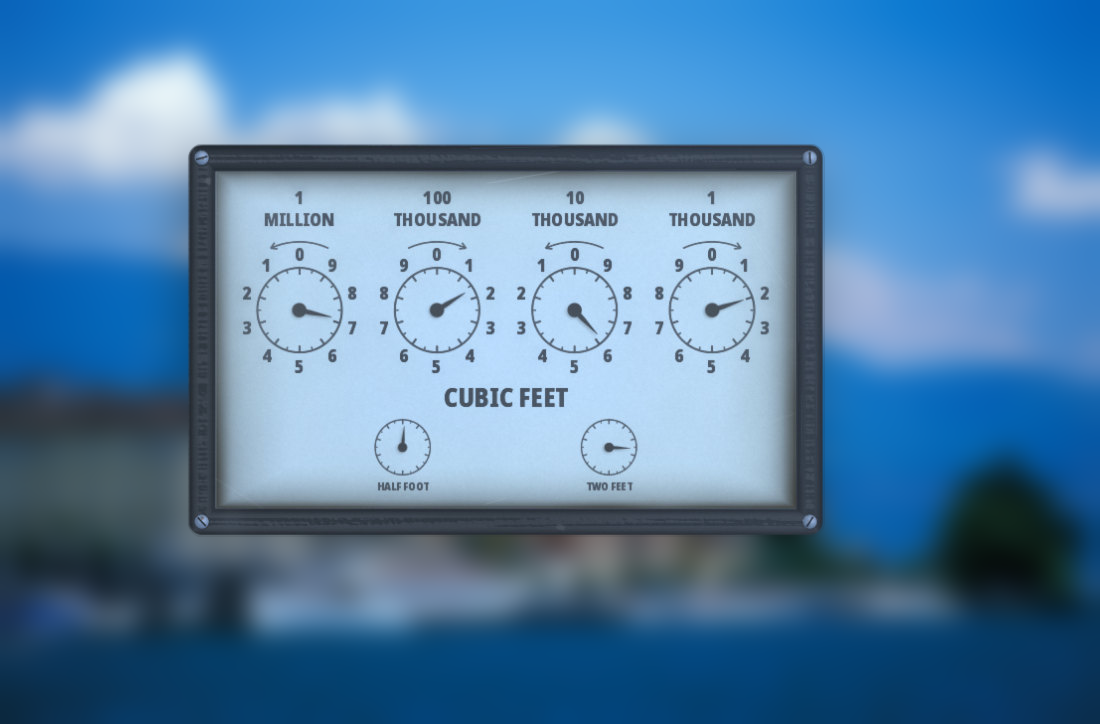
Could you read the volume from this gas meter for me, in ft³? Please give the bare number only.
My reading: 716200
